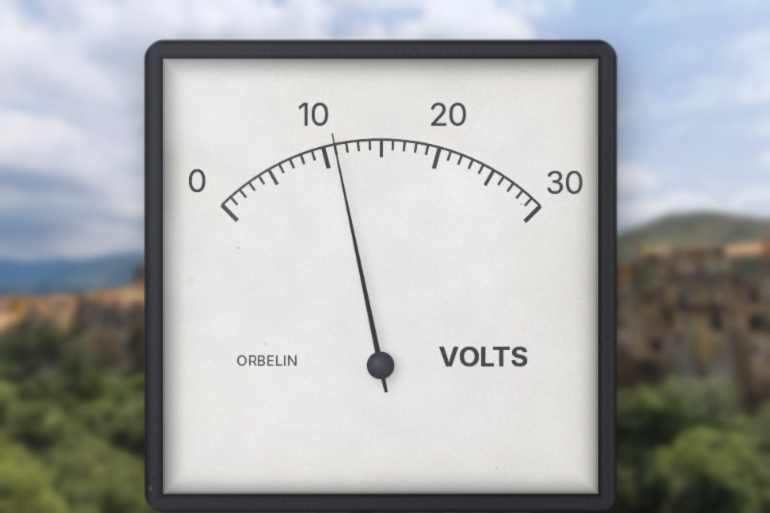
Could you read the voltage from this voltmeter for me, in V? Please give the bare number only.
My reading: 11
